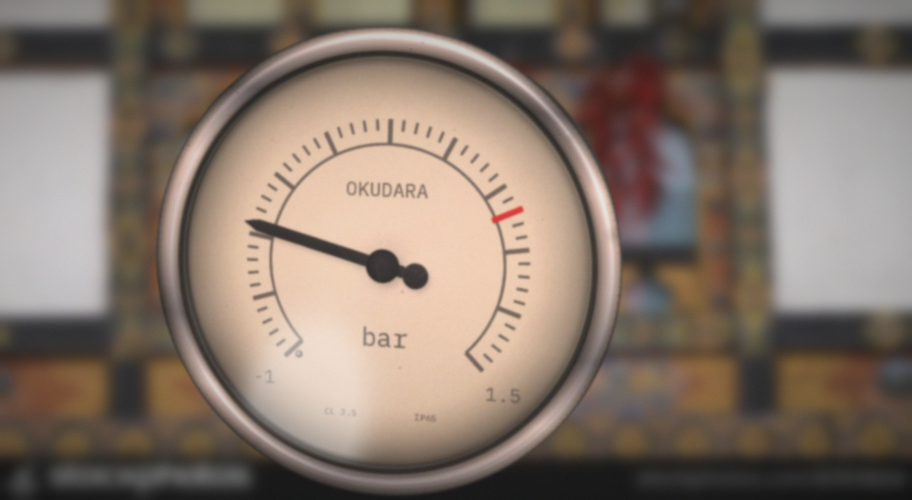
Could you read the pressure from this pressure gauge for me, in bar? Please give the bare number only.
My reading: -0.45
